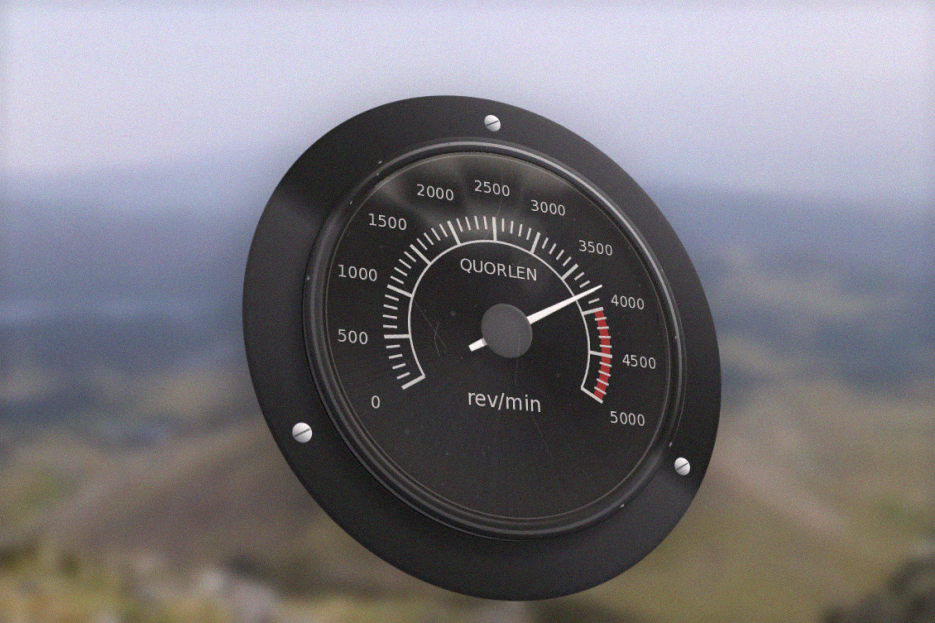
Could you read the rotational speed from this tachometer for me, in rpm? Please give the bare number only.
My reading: 3800
